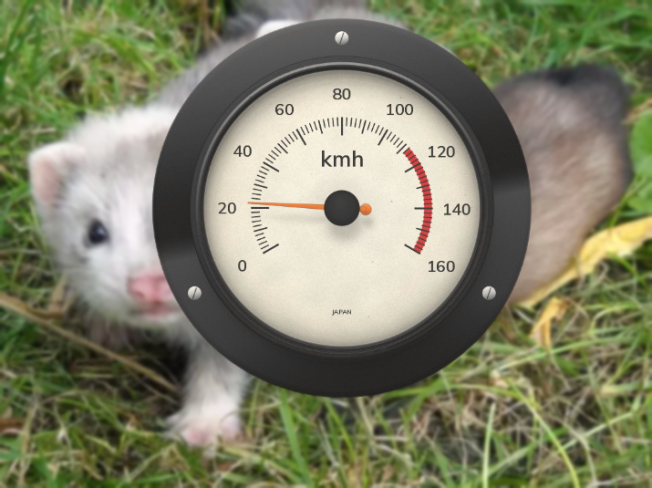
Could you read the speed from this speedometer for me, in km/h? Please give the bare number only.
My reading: 22
